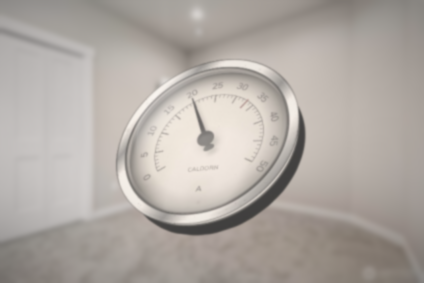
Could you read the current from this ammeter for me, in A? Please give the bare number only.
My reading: 20
